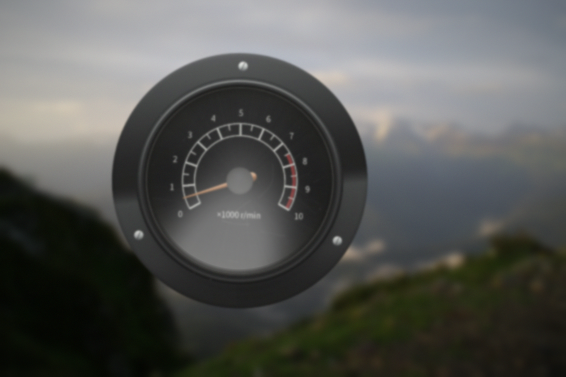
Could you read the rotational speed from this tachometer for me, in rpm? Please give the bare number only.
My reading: 500
